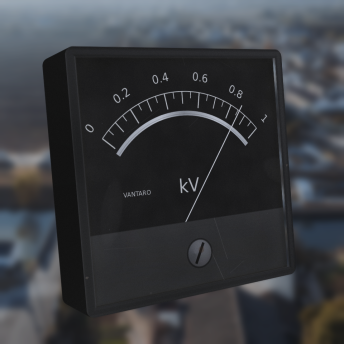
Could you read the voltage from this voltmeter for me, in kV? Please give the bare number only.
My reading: 0.85
